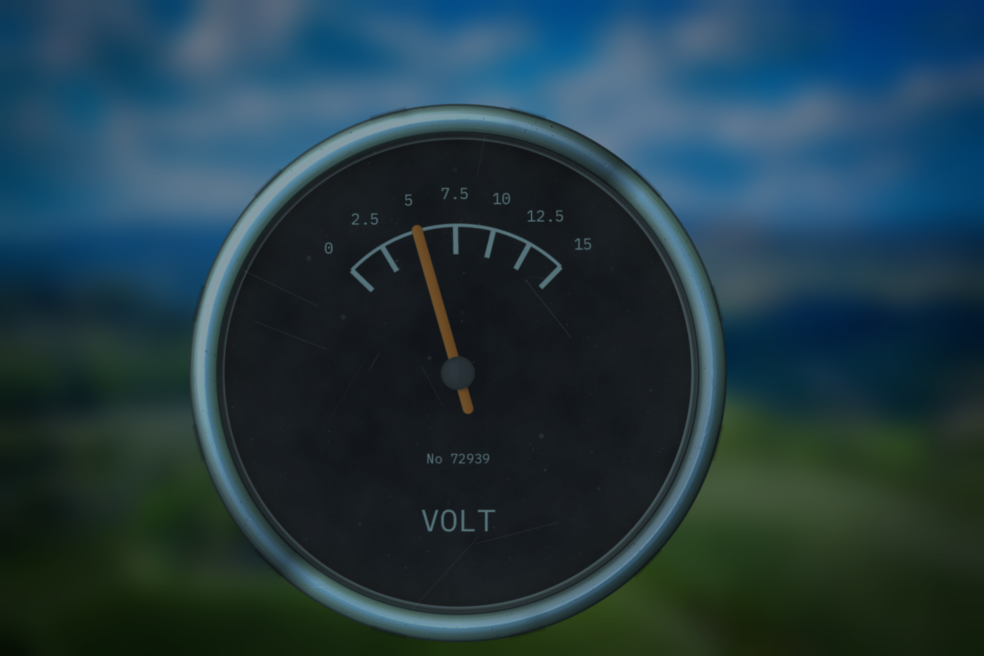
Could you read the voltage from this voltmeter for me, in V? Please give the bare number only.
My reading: 5
